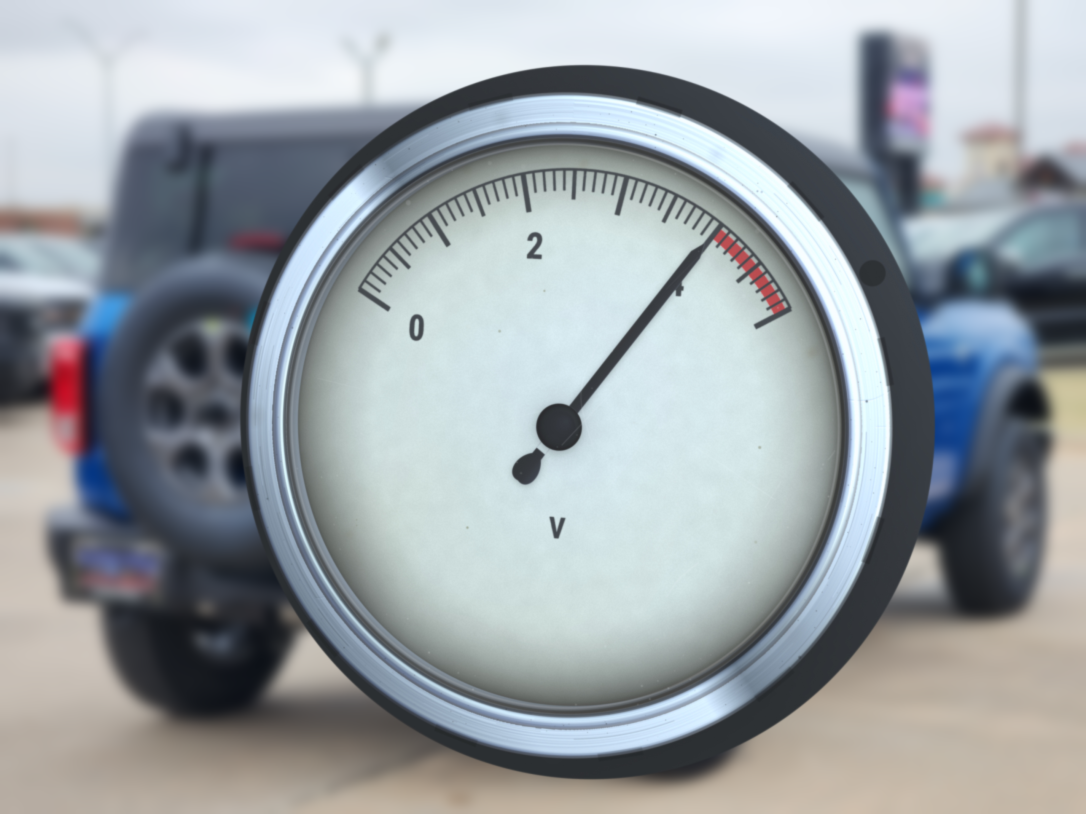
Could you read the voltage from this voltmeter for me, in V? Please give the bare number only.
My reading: 4
